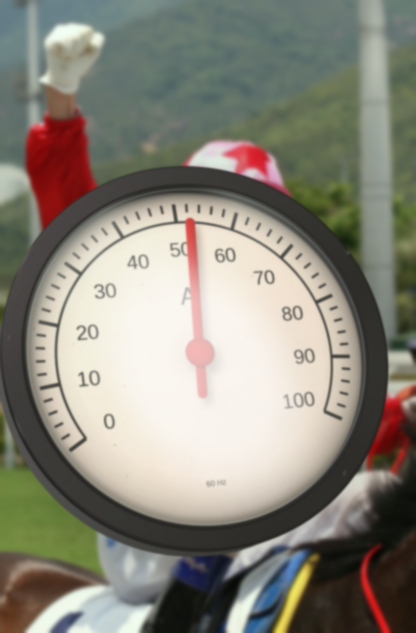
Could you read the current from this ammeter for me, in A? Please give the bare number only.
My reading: 52
